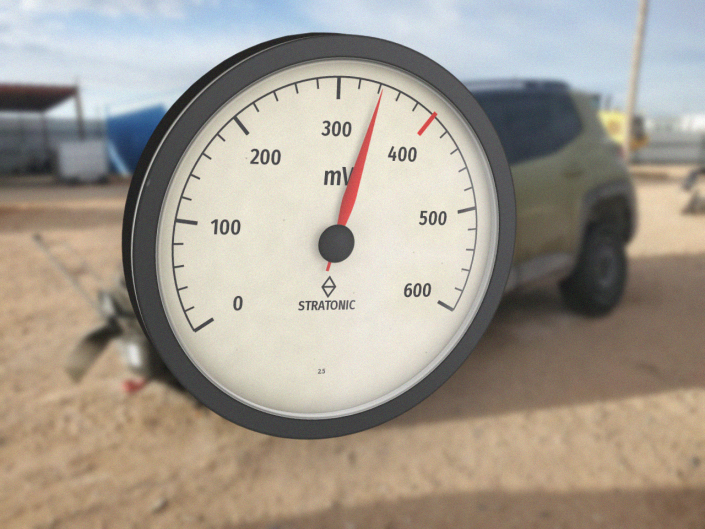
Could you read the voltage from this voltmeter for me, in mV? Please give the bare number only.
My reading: 340
